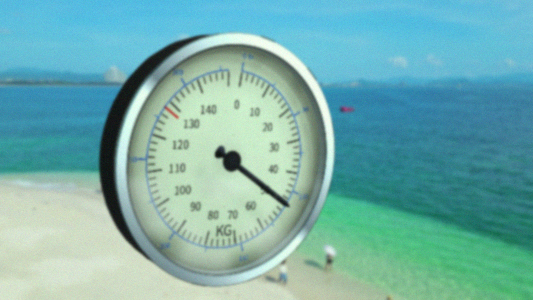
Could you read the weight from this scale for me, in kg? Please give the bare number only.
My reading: 50
